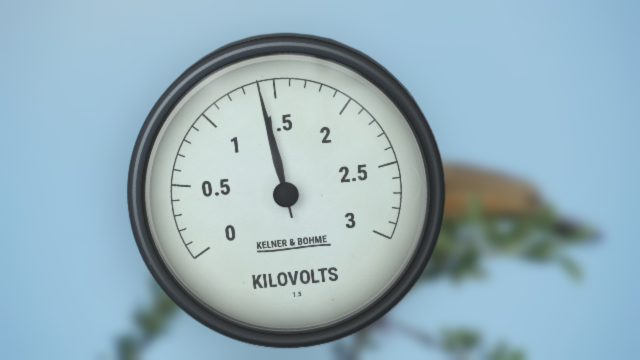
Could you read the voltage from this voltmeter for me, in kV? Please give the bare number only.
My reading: 1.4
